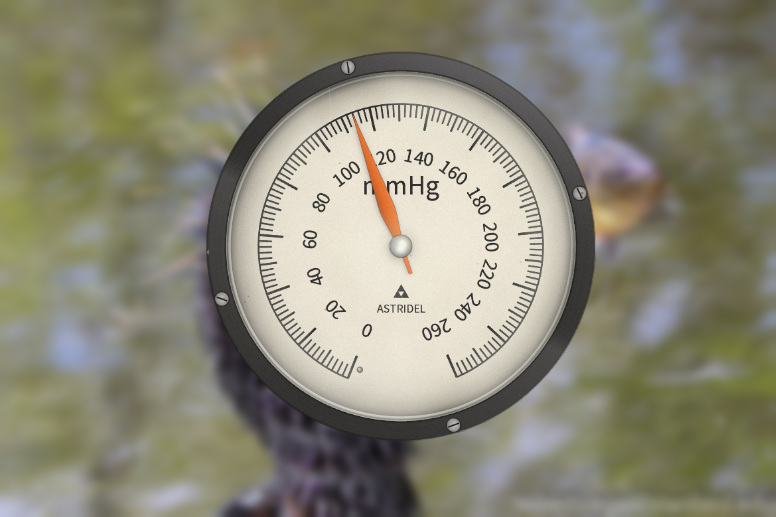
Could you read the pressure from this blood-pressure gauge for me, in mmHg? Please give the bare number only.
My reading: 114
